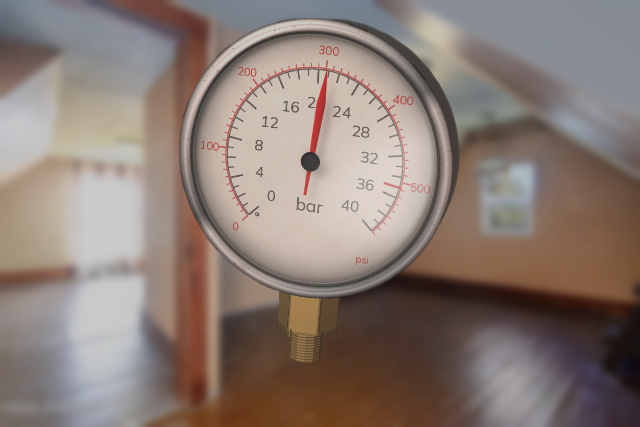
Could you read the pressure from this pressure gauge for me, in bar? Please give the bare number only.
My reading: 21
